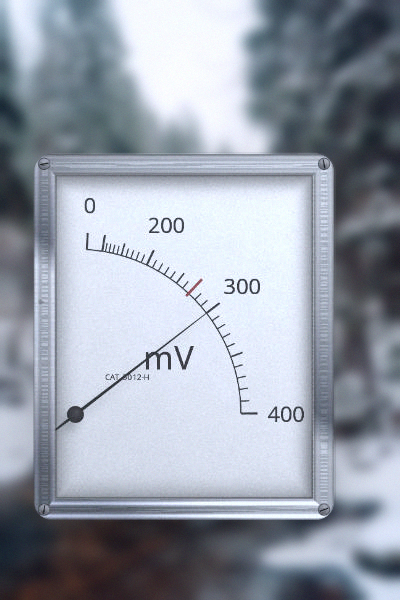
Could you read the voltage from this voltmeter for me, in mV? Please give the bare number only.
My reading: 300
